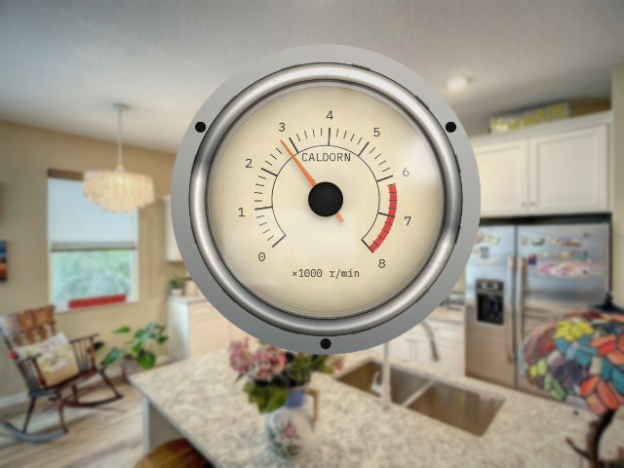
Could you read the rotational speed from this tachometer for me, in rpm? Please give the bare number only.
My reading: 2800
